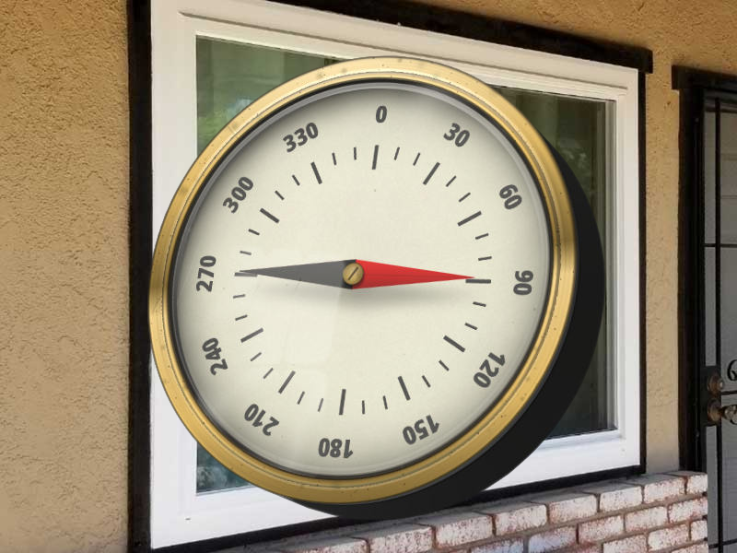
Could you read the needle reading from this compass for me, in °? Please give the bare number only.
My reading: 90
